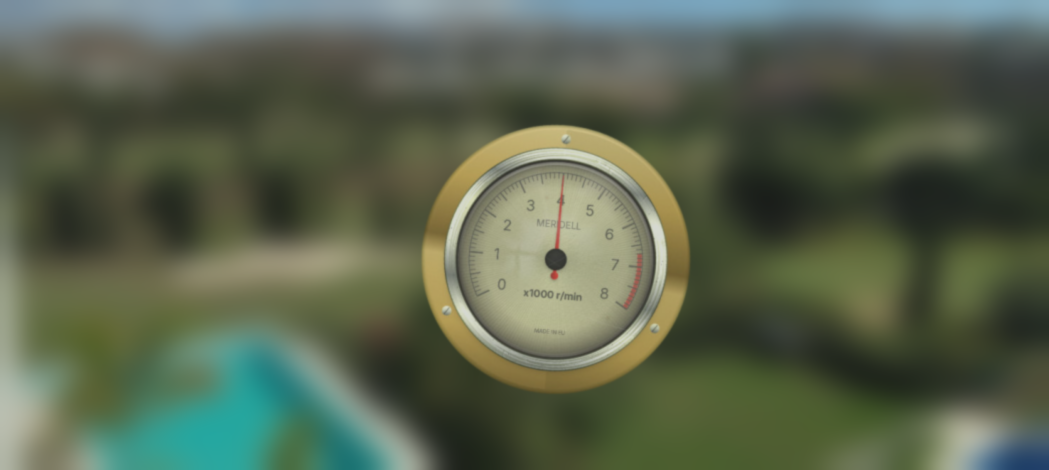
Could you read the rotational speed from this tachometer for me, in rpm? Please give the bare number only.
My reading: 4000
